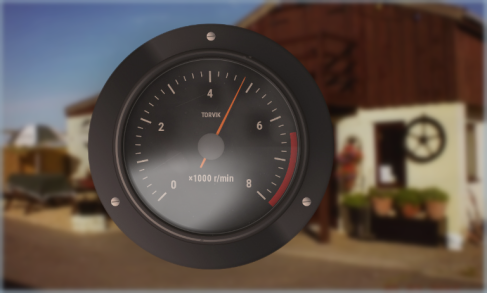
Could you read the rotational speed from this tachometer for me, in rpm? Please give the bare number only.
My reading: 4800
